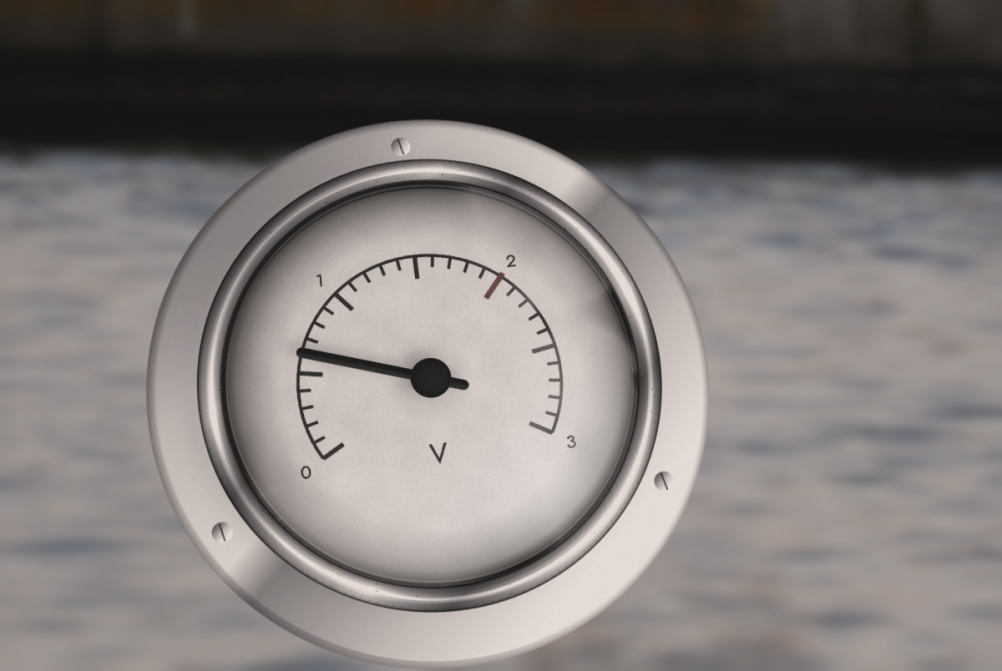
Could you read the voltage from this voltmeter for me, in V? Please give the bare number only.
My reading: 0.6
